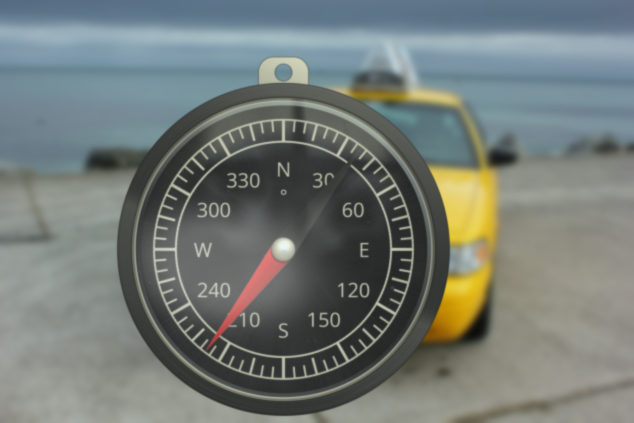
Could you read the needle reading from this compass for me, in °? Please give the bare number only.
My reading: 217.5
